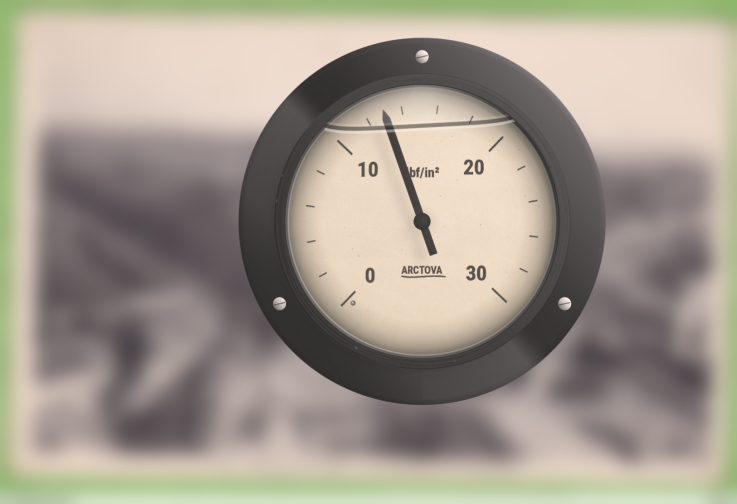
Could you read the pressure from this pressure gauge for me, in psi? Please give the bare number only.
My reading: 13
